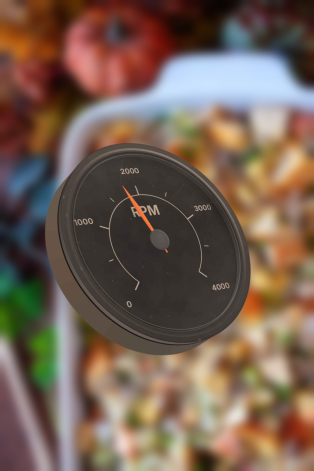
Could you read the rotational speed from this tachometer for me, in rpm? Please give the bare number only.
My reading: 1750
